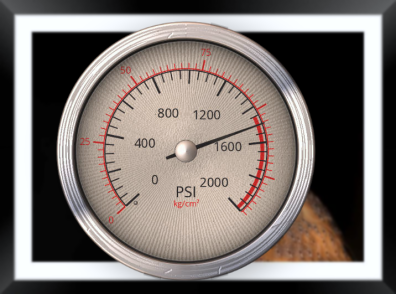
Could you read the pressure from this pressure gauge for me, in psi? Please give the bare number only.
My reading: 1500
